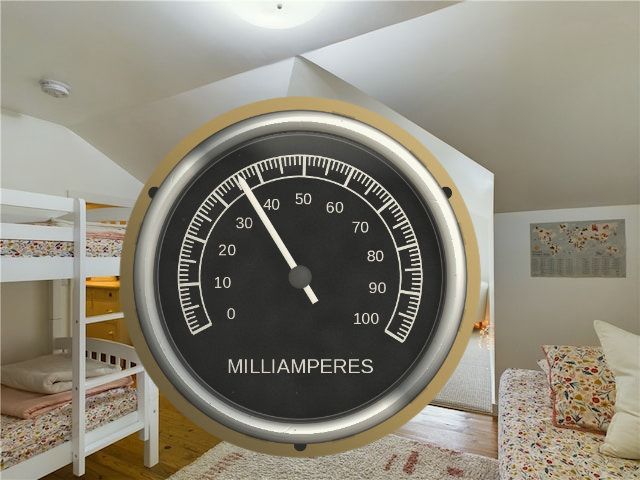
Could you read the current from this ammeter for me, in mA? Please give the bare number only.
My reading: 36
